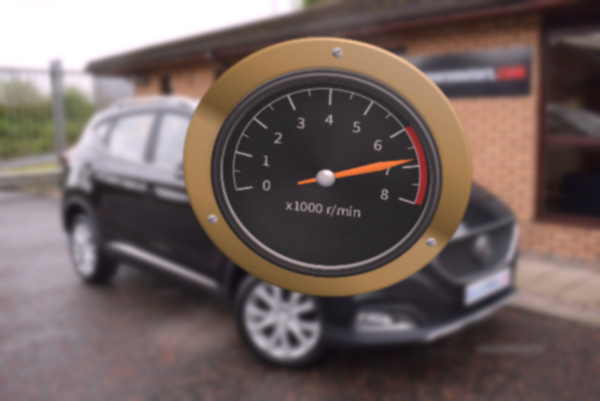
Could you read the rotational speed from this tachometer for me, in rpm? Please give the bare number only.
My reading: 6750
